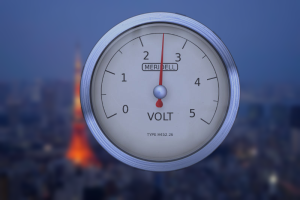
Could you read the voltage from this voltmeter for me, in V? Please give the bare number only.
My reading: 2.5
